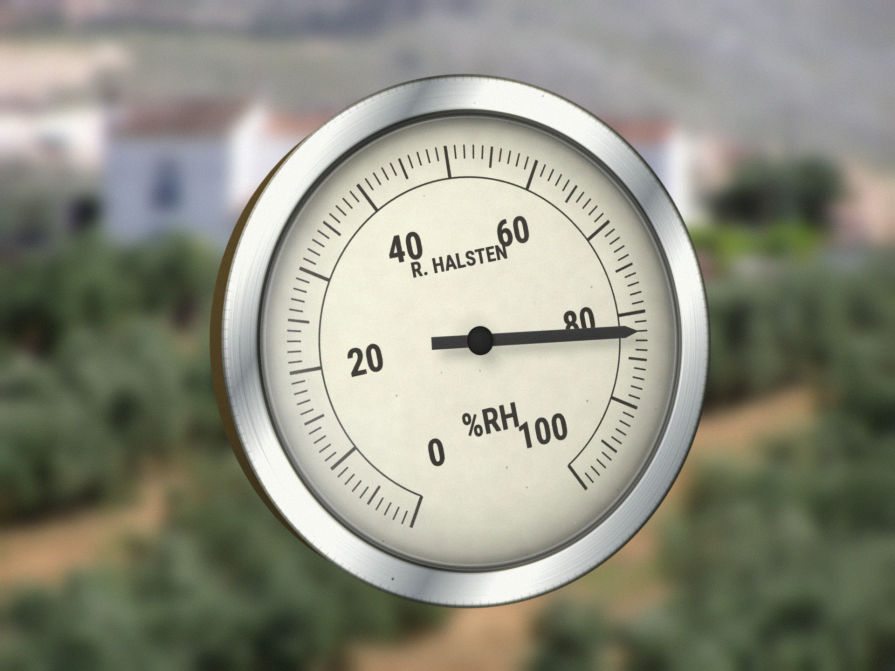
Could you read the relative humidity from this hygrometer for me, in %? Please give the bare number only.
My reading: 82
